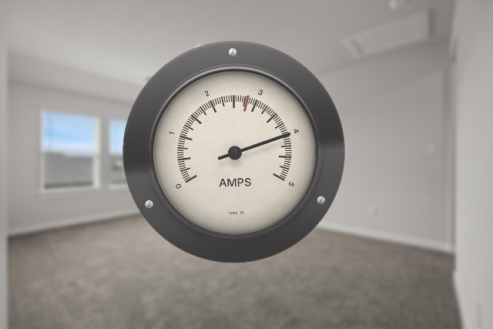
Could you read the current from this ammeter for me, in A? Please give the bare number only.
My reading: 4
